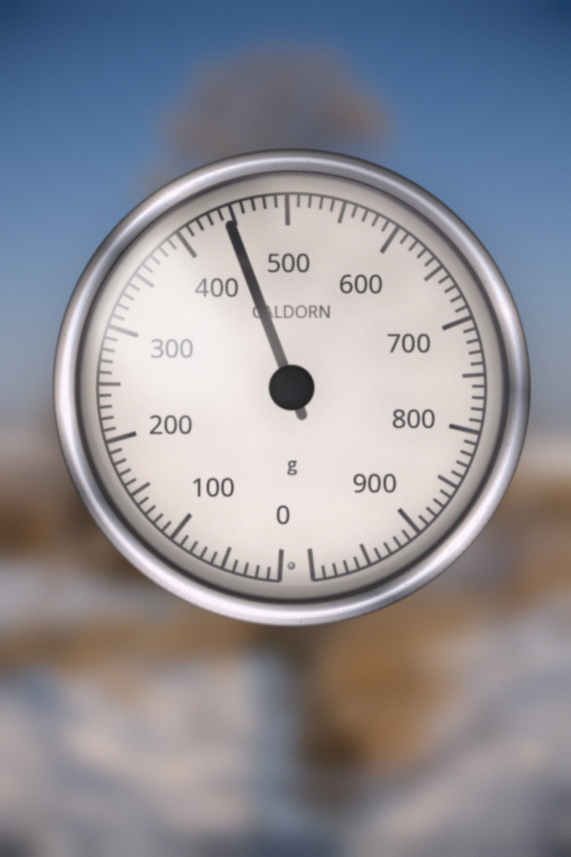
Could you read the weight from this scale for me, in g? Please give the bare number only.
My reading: 445
